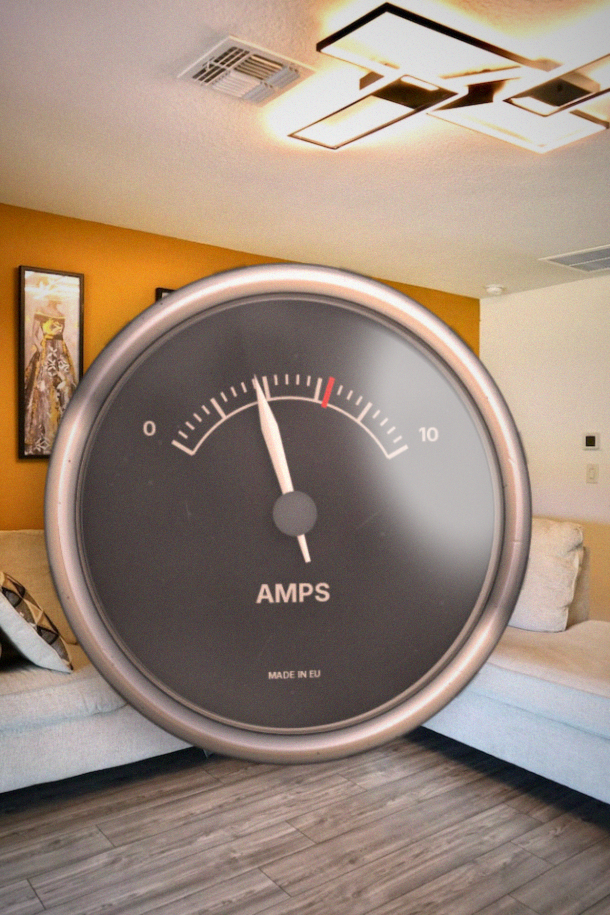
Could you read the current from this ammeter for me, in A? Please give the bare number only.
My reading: 3.6
